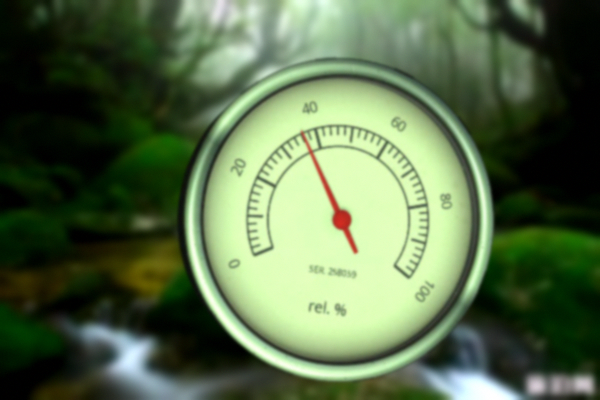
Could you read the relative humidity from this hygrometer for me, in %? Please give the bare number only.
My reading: 36
